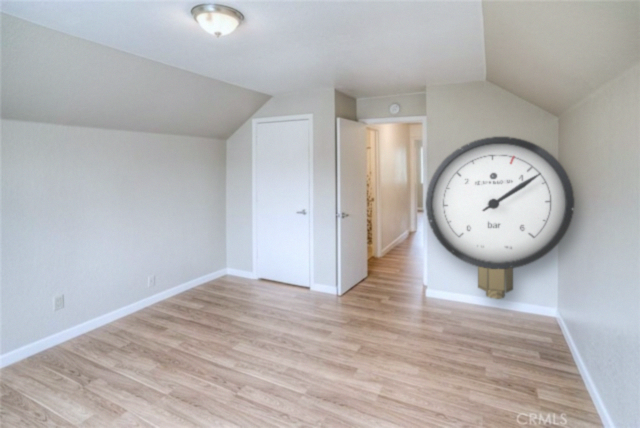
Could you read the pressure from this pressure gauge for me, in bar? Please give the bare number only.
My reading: 4.25
